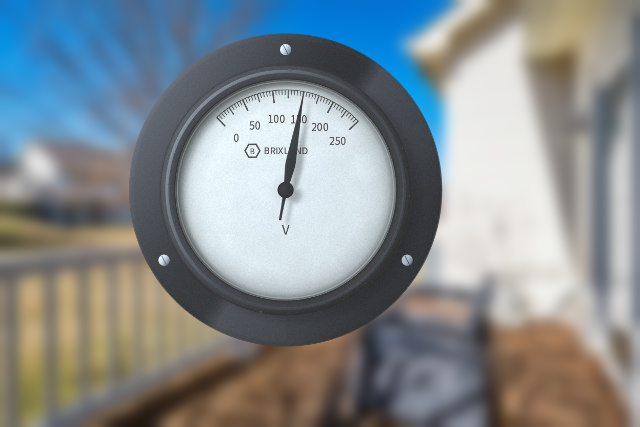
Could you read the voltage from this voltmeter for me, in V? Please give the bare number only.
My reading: 150
